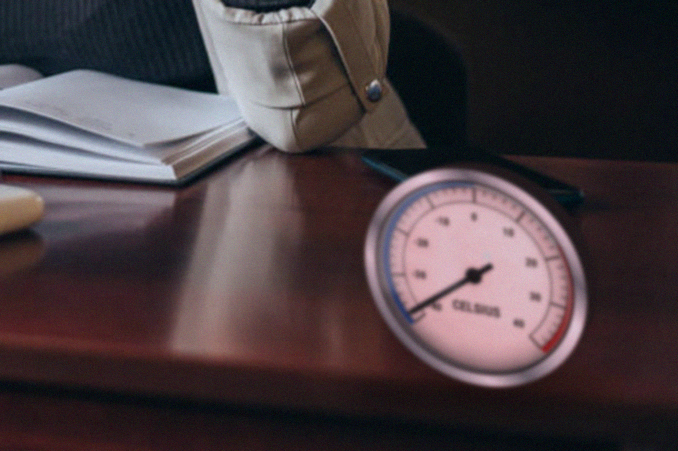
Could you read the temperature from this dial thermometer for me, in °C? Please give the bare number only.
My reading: -38
